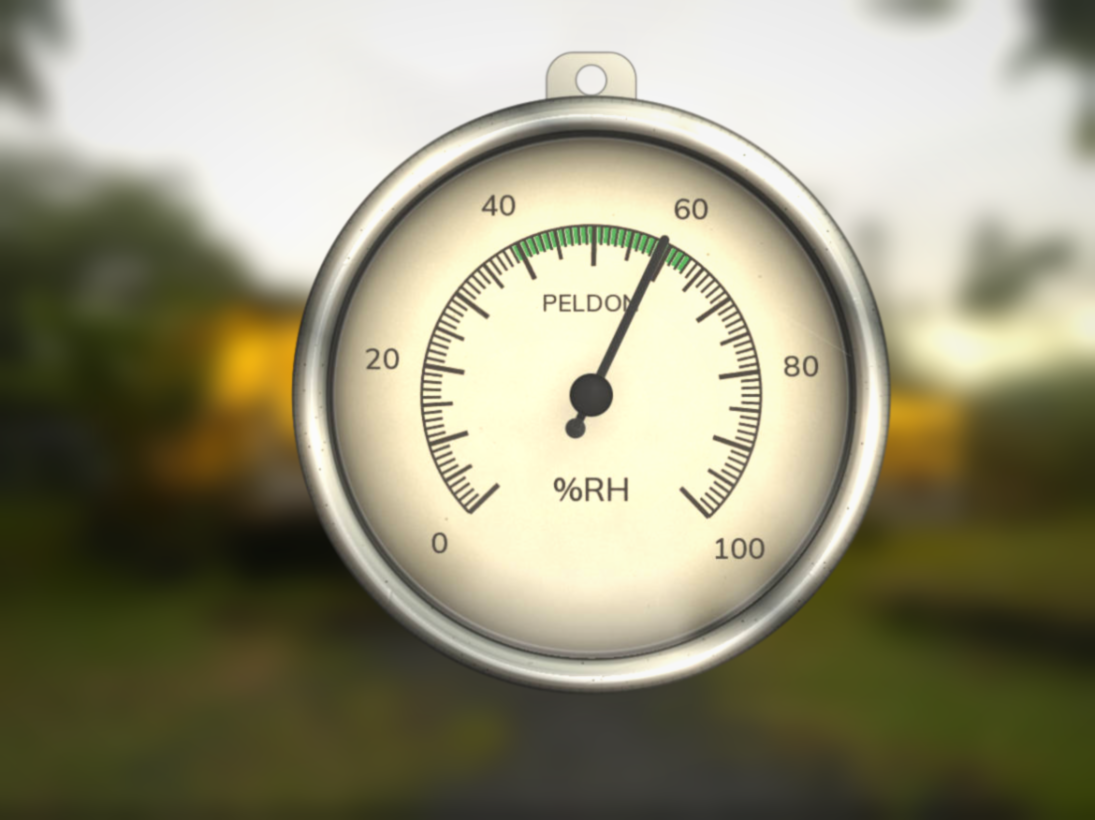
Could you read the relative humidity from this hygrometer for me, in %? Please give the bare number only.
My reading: 59
